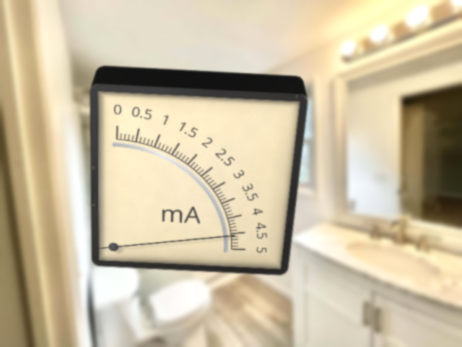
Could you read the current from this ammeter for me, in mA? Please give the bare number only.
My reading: 4.5
